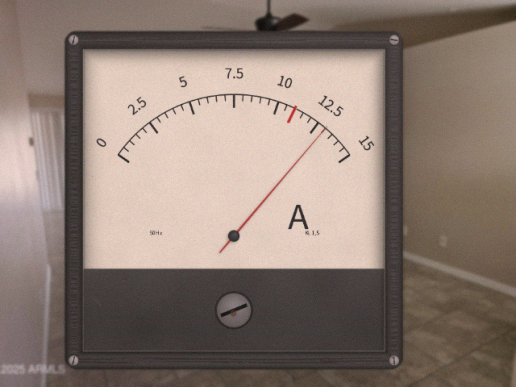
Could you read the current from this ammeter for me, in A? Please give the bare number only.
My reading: 13
